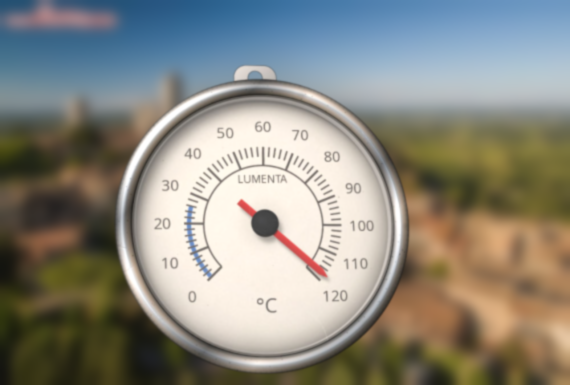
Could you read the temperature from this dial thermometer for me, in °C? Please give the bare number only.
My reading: 118
